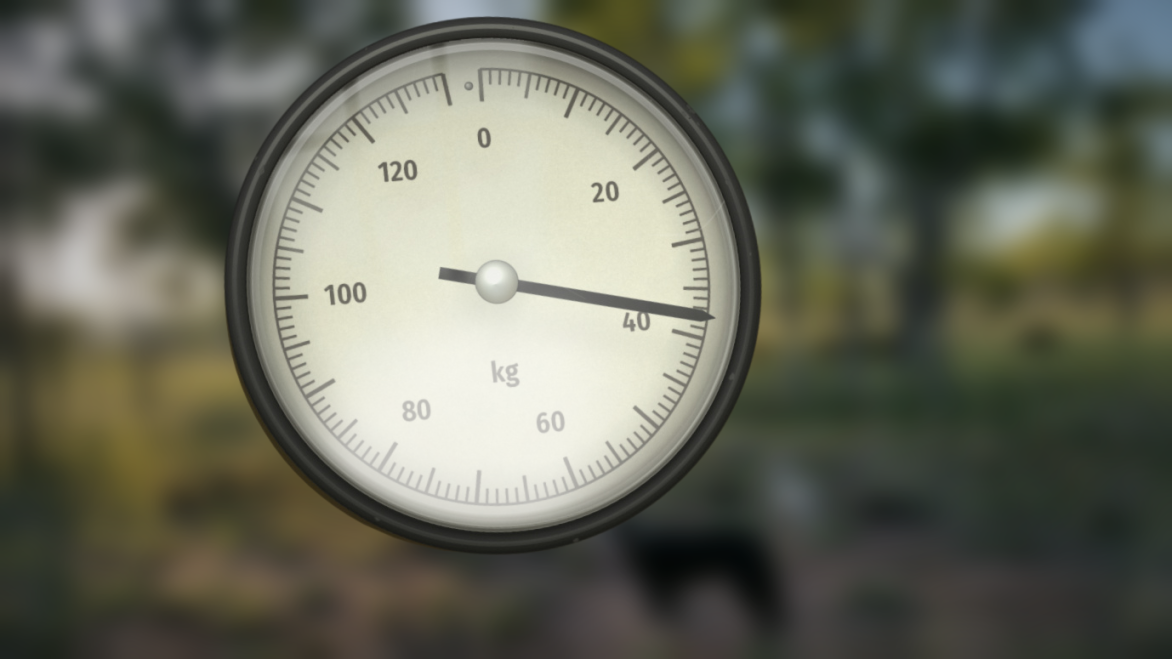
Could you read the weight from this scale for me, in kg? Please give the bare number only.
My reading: 38
